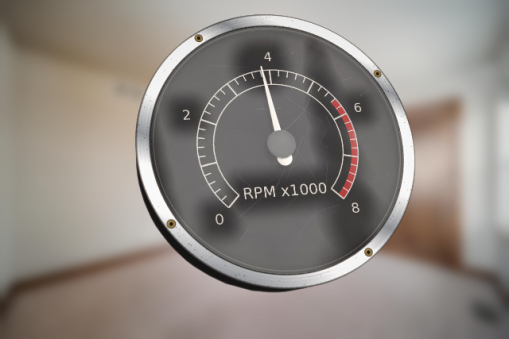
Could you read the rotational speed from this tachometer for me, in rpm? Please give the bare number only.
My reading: 3800
